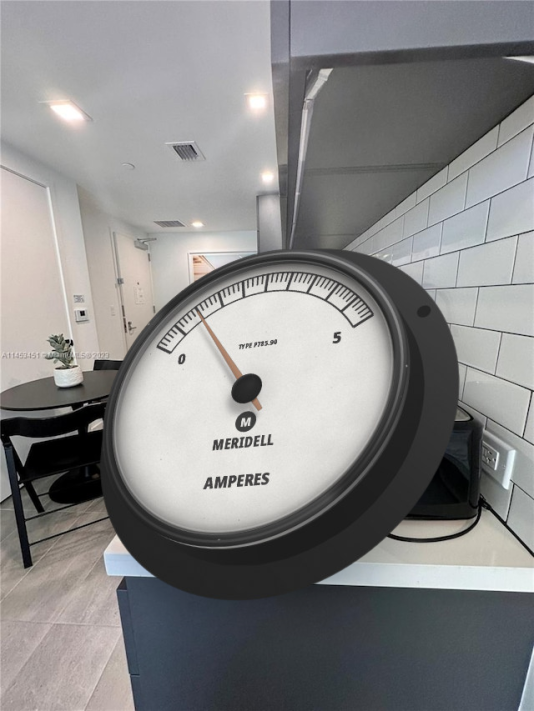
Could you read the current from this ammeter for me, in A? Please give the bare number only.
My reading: 1
